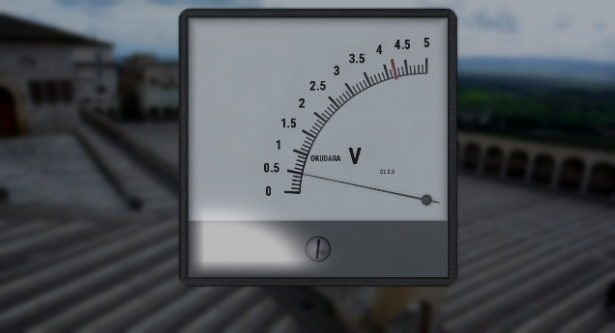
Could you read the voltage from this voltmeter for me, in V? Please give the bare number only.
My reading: 0.5
